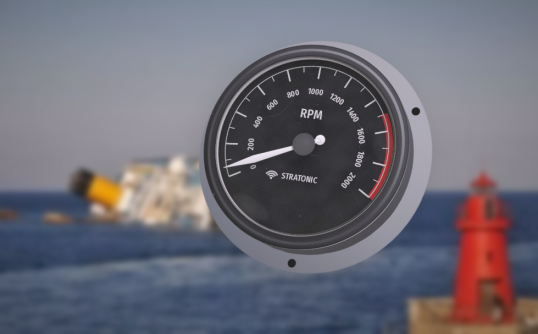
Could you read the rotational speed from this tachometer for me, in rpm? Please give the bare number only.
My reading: 50
